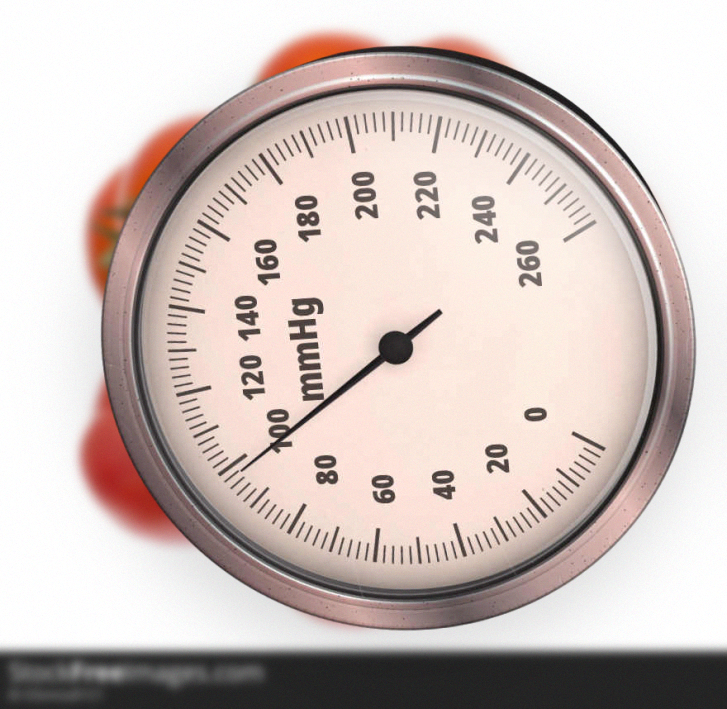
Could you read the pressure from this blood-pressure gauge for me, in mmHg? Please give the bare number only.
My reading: 98
